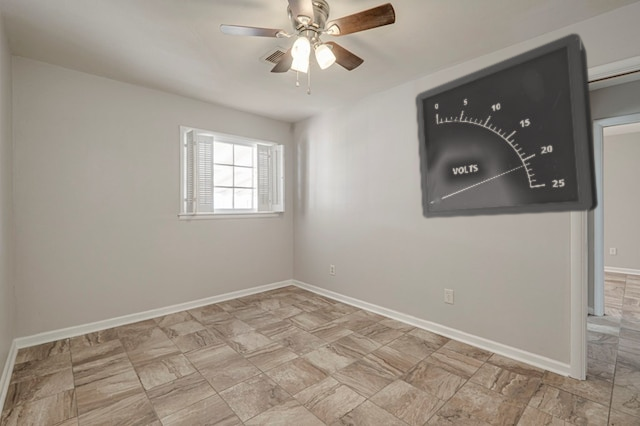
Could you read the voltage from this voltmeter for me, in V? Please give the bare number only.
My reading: 21
